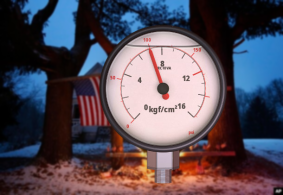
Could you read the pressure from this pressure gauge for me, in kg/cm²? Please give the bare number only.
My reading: 7
